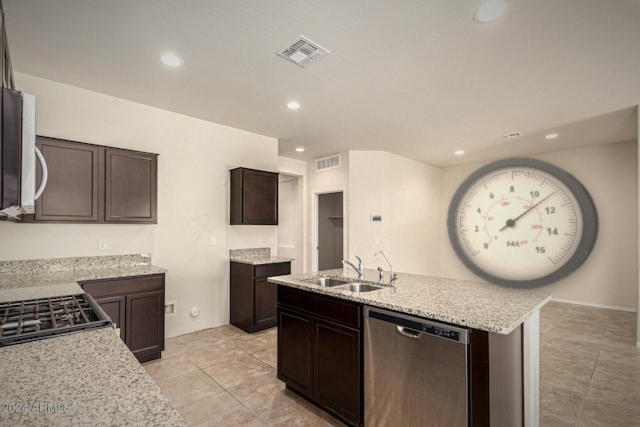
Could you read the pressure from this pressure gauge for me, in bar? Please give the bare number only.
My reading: 11
